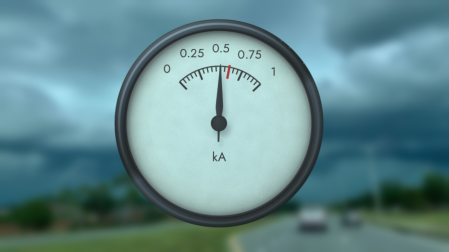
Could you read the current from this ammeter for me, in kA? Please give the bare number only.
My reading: 0.5
